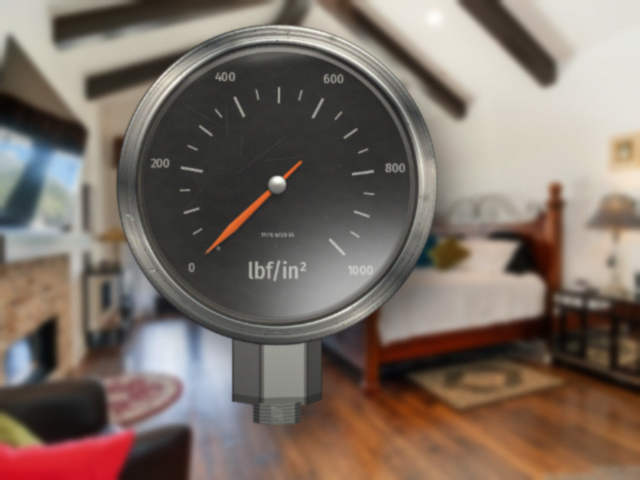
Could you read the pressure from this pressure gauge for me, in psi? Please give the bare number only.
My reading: 0
